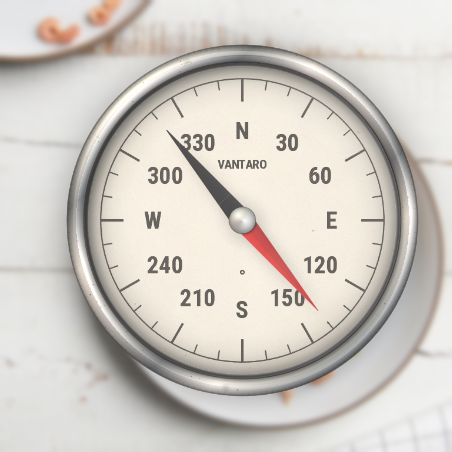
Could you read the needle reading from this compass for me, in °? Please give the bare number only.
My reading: 140
